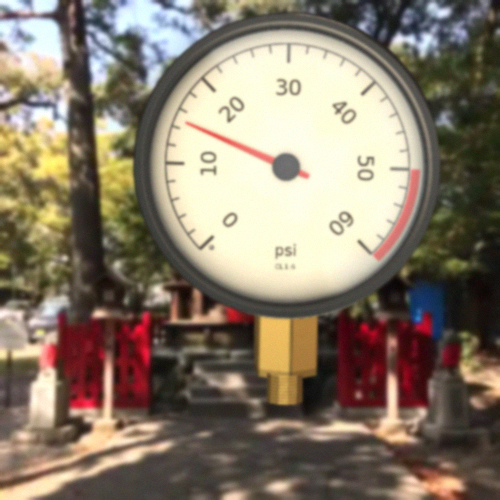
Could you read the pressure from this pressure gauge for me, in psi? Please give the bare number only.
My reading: 15
